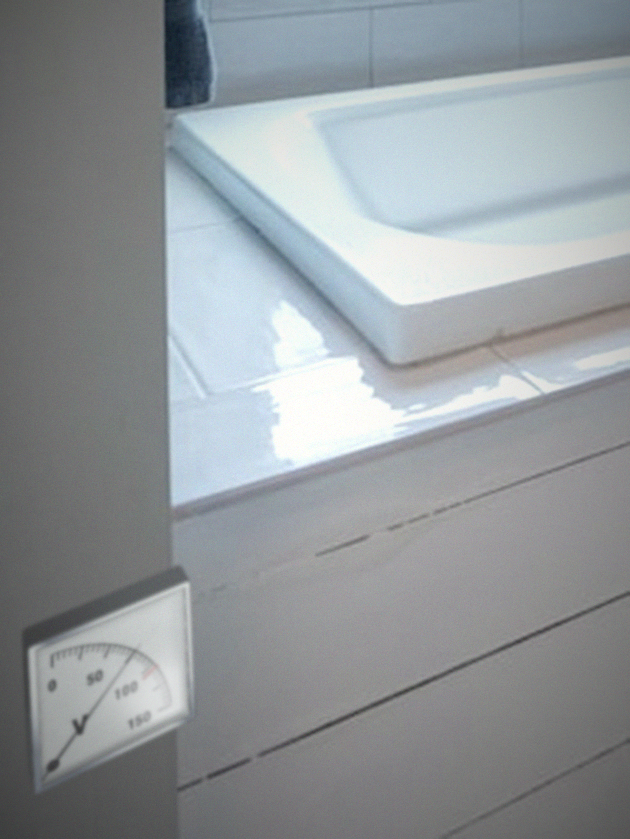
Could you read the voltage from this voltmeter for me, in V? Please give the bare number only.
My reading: 75
